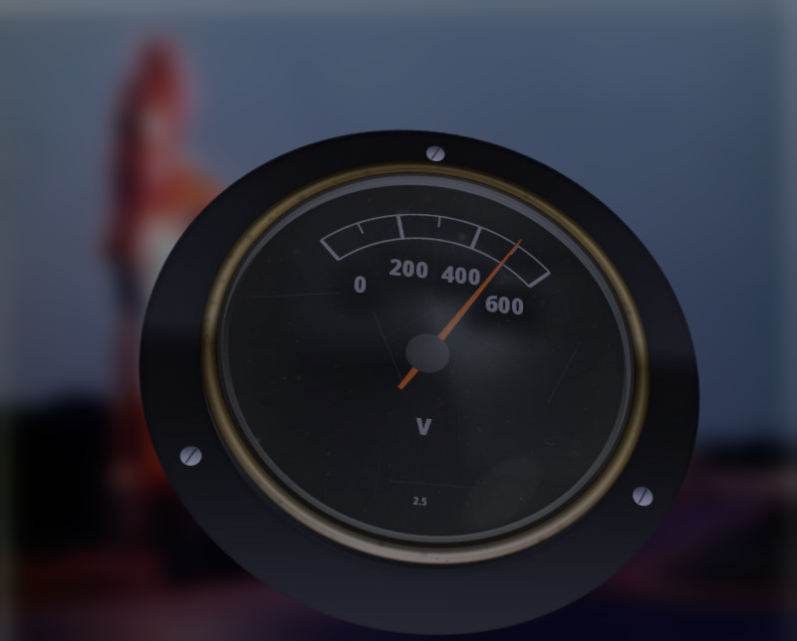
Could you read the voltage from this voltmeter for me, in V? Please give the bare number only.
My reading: 500
